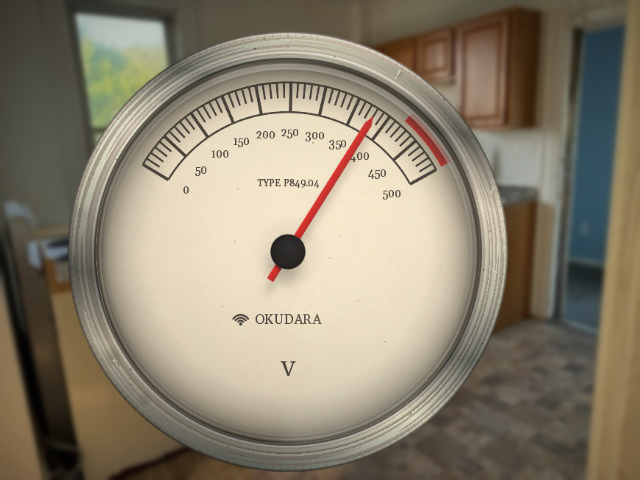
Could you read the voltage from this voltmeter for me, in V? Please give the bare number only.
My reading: 380
